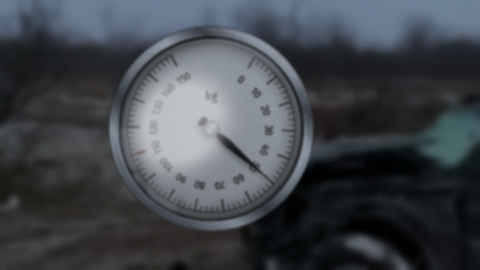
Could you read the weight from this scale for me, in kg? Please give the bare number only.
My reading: 50
